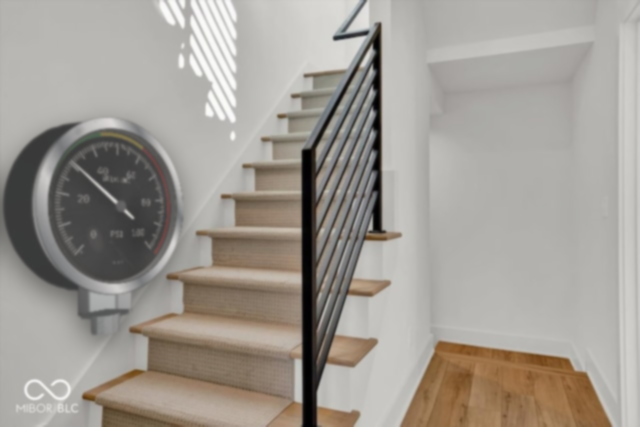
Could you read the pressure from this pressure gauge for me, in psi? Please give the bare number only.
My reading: 30
